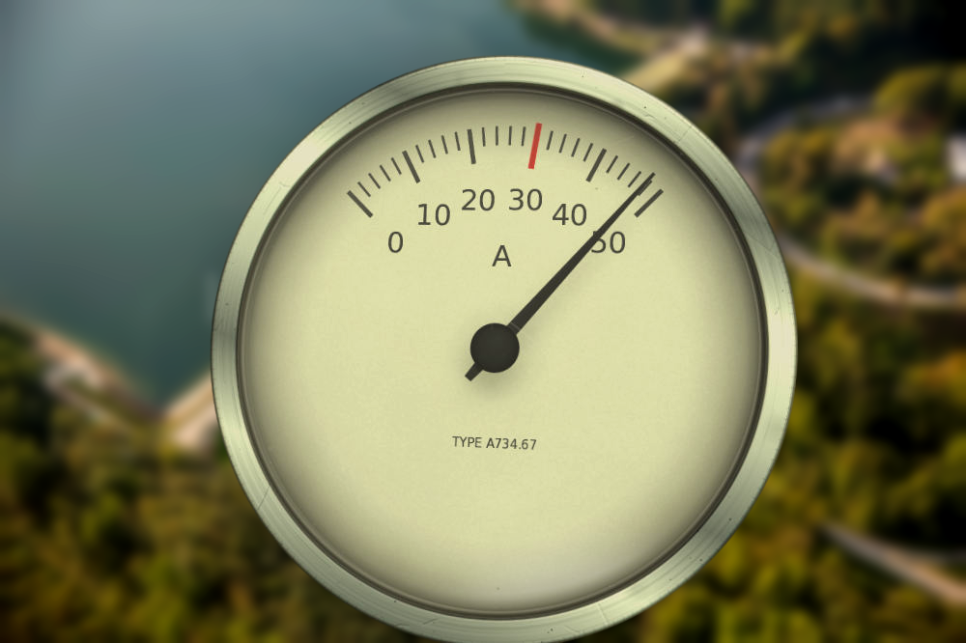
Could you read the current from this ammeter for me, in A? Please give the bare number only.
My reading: 48
